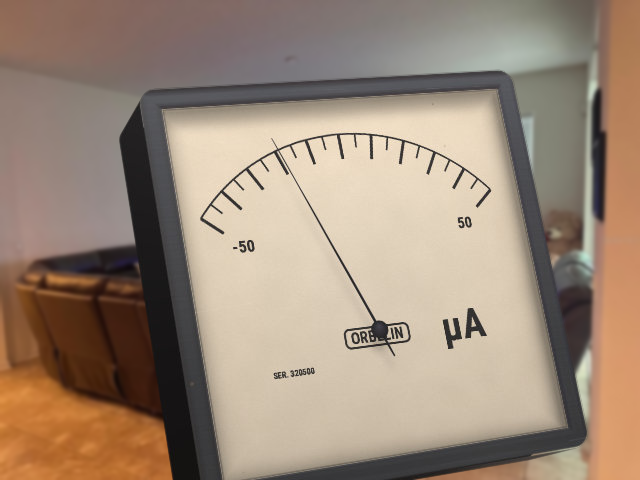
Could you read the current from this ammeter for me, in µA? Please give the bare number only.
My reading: -20
